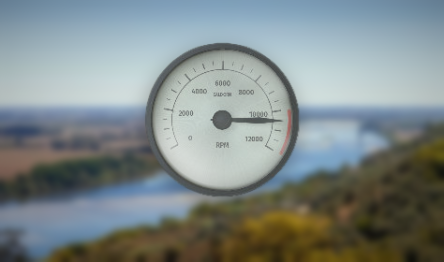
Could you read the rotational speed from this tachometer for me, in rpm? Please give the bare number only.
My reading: 10500
